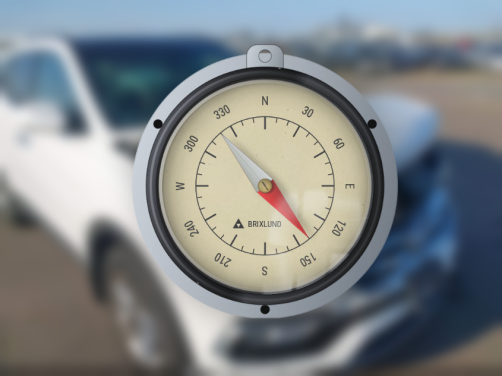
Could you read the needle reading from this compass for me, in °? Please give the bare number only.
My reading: 140
